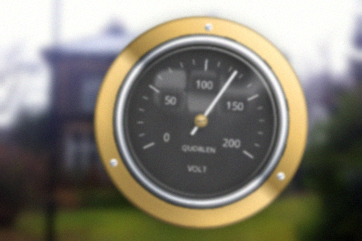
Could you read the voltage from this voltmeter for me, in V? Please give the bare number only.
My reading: 125
